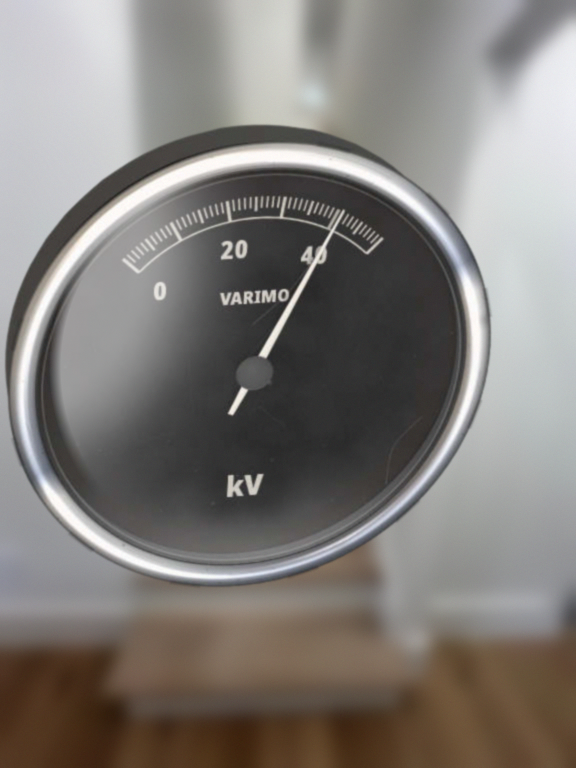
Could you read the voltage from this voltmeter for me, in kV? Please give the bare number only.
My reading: 40
